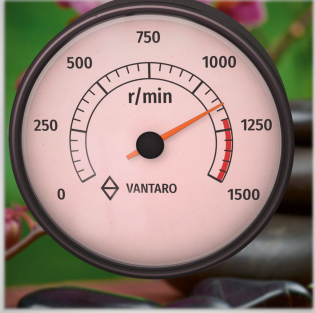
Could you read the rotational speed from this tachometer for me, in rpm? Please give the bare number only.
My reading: 1125
